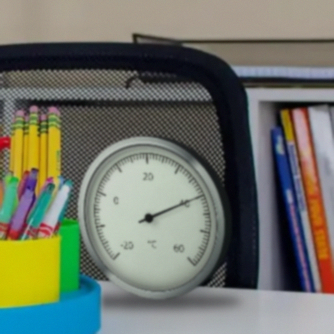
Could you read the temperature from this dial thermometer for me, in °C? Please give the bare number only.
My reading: 40
